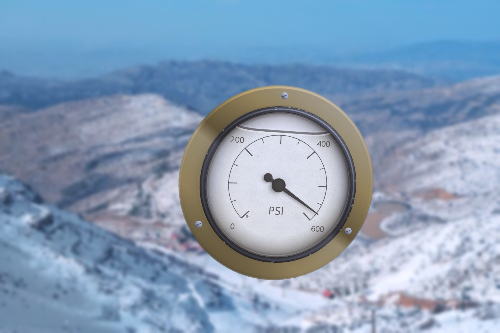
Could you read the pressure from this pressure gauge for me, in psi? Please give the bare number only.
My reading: 575
